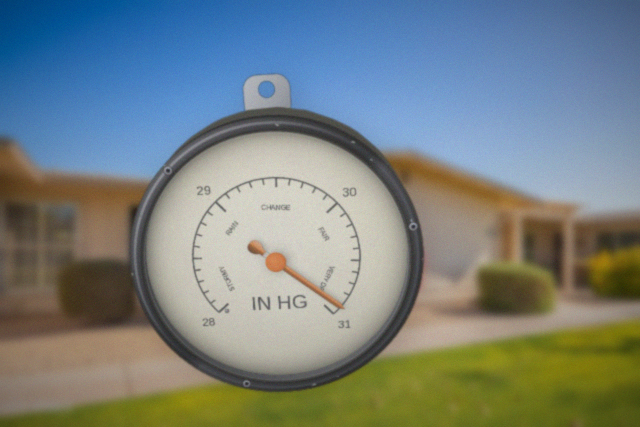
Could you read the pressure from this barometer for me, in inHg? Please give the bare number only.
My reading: 30.9
